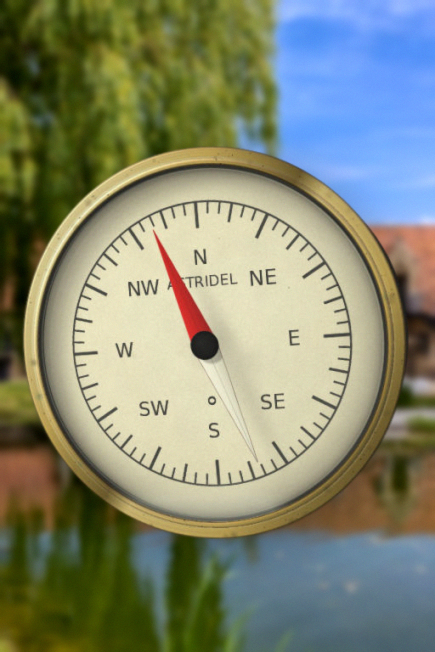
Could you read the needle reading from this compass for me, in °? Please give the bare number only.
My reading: 340
